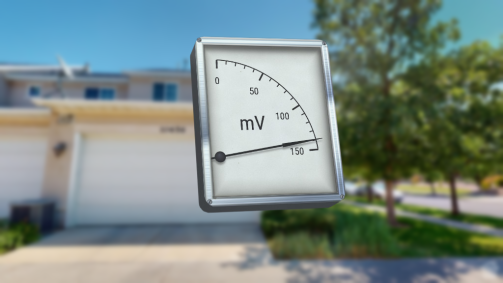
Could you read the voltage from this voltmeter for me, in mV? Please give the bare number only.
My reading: 140
